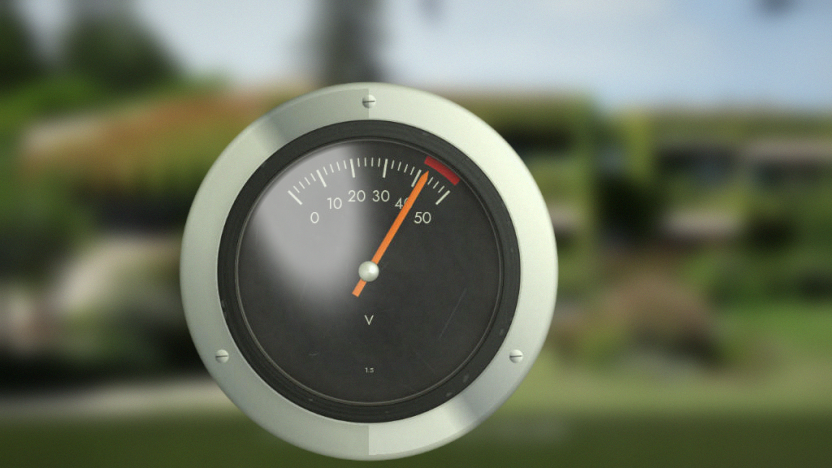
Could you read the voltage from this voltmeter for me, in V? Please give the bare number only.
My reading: 42
